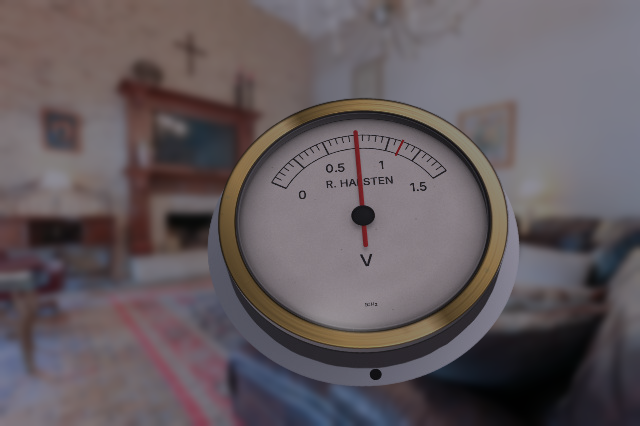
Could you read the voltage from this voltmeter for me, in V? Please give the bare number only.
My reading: 0.75
